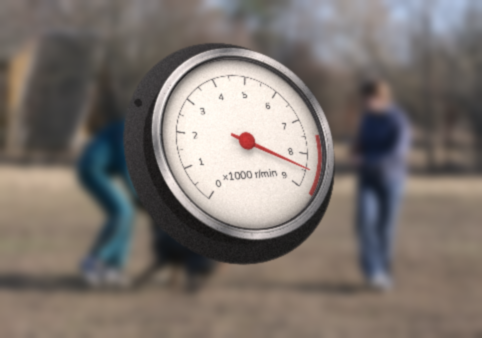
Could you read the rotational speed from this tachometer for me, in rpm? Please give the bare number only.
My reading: 8500
